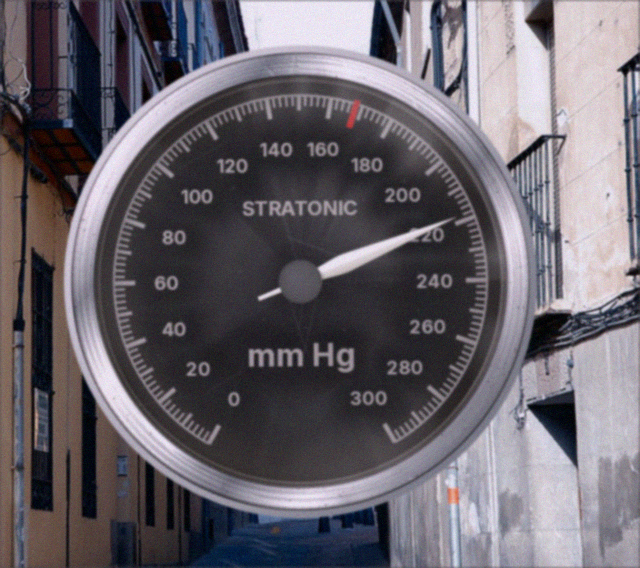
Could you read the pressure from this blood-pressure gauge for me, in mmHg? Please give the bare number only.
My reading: 218
